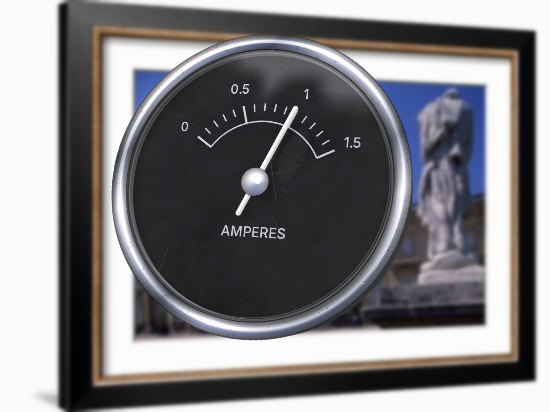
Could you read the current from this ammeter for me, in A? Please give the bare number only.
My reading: 1
